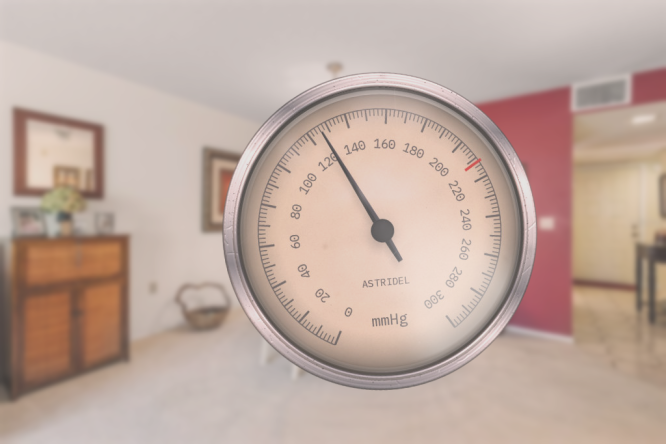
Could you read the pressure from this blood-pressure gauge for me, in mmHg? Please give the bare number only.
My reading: 126
